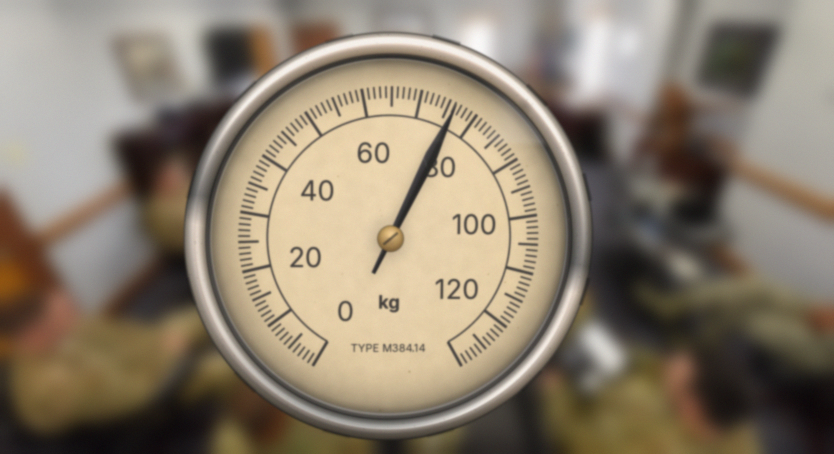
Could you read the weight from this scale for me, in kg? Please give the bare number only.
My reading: 76
